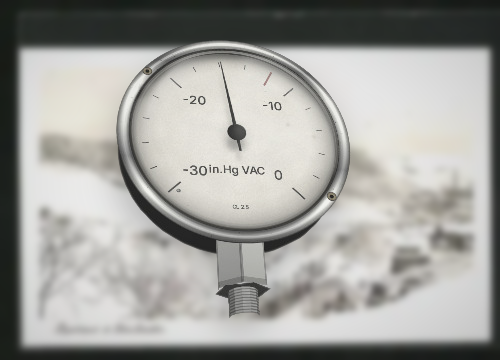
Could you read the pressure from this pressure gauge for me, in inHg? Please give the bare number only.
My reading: -16
